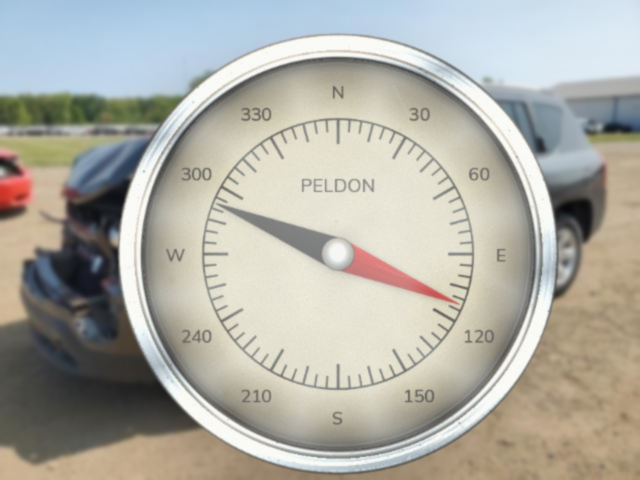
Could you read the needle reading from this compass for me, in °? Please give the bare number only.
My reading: 112.5
